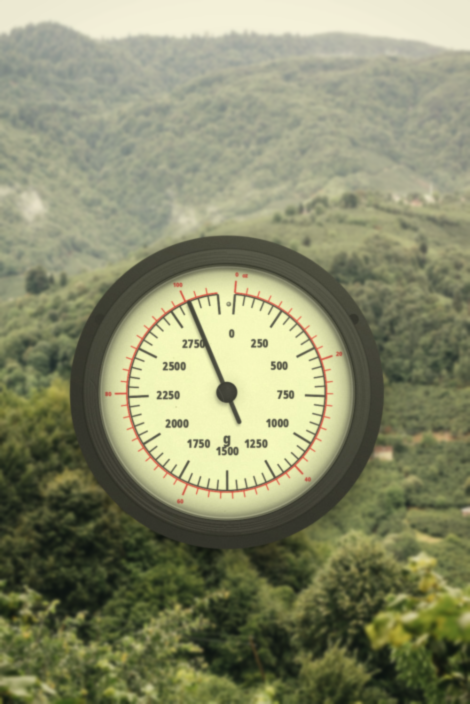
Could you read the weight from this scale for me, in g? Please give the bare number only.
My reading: 2850
